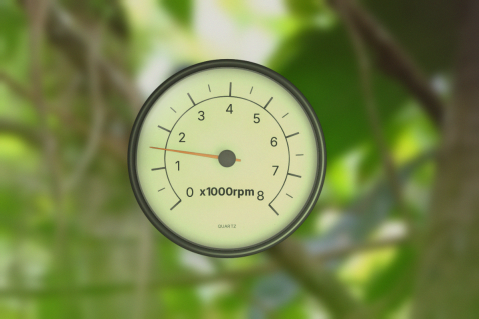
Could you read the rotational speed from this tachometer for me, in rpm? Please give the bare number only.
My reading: 1500
